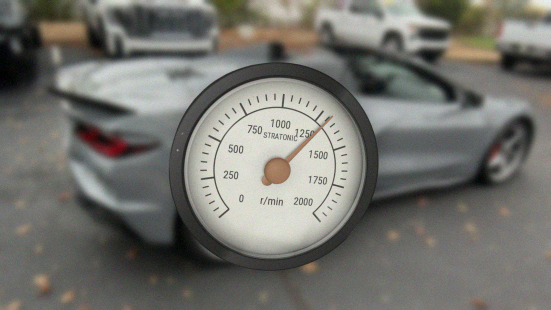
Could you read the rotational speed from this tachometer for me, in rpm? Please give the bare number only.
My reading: 1300
